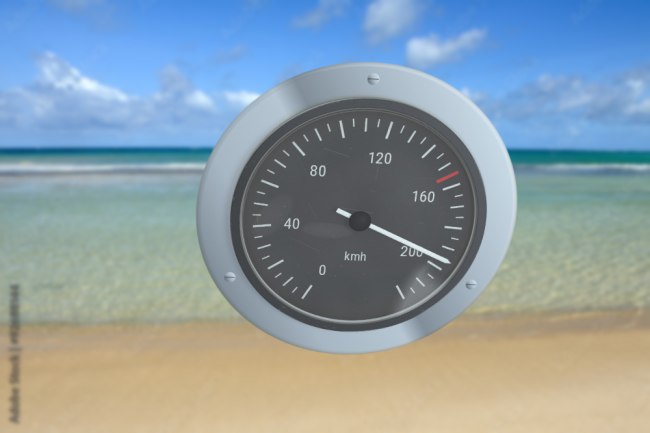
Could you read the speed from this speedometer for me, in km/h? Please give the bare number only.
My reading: 195
